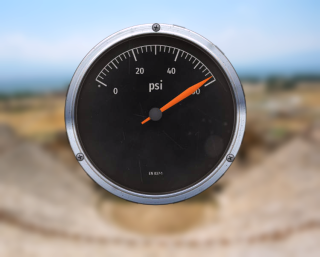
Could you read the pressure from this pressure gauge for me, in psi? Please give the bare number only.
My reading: 58
